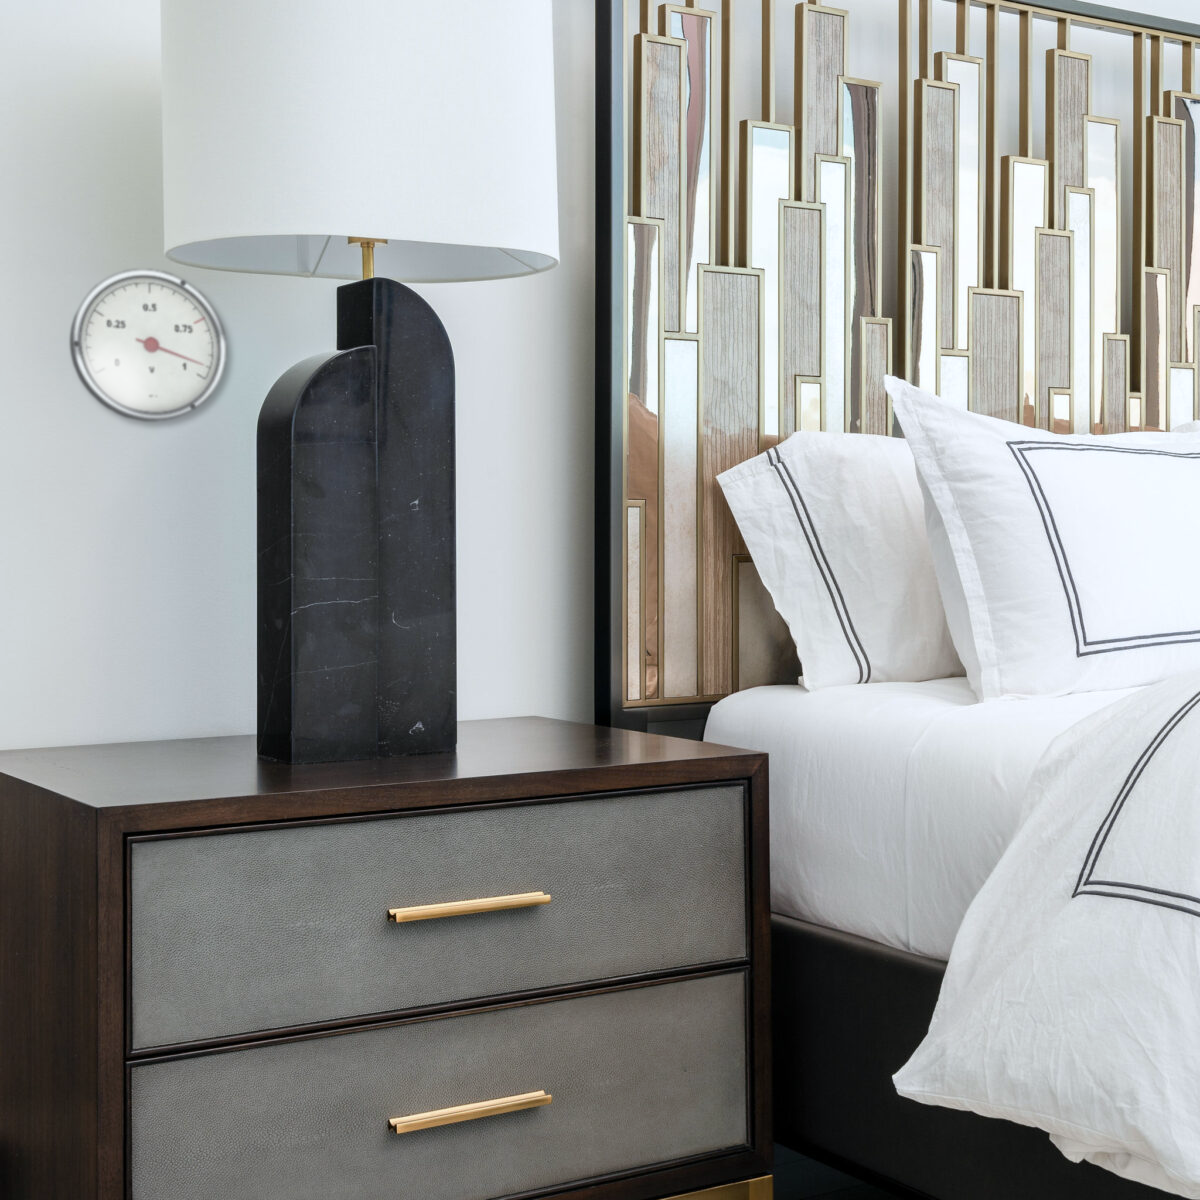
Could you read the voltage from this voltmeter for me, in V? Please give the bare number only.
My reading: 0.95
